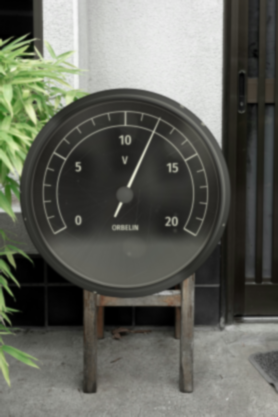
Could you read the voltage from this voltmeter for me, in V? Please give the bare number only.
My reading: 12
